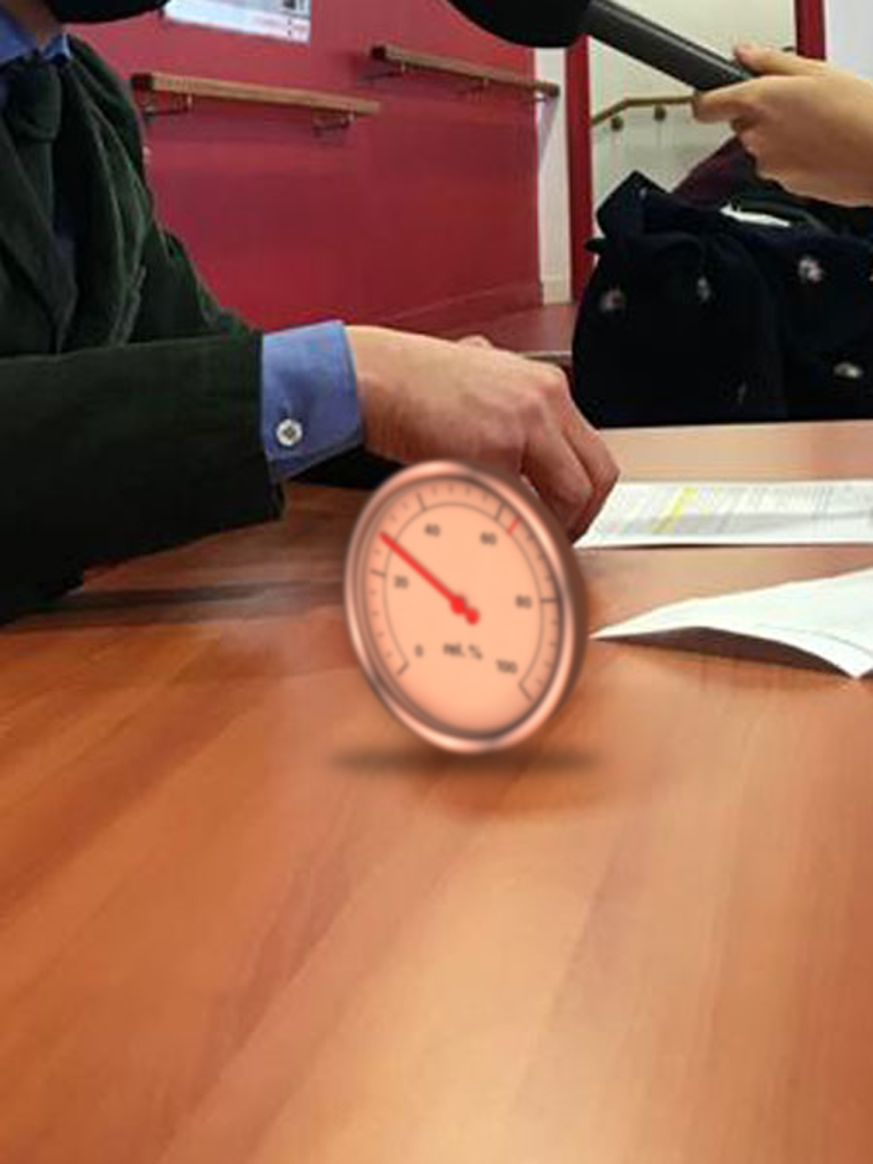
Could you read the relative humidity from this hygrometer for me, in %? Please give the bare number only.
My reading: 28
